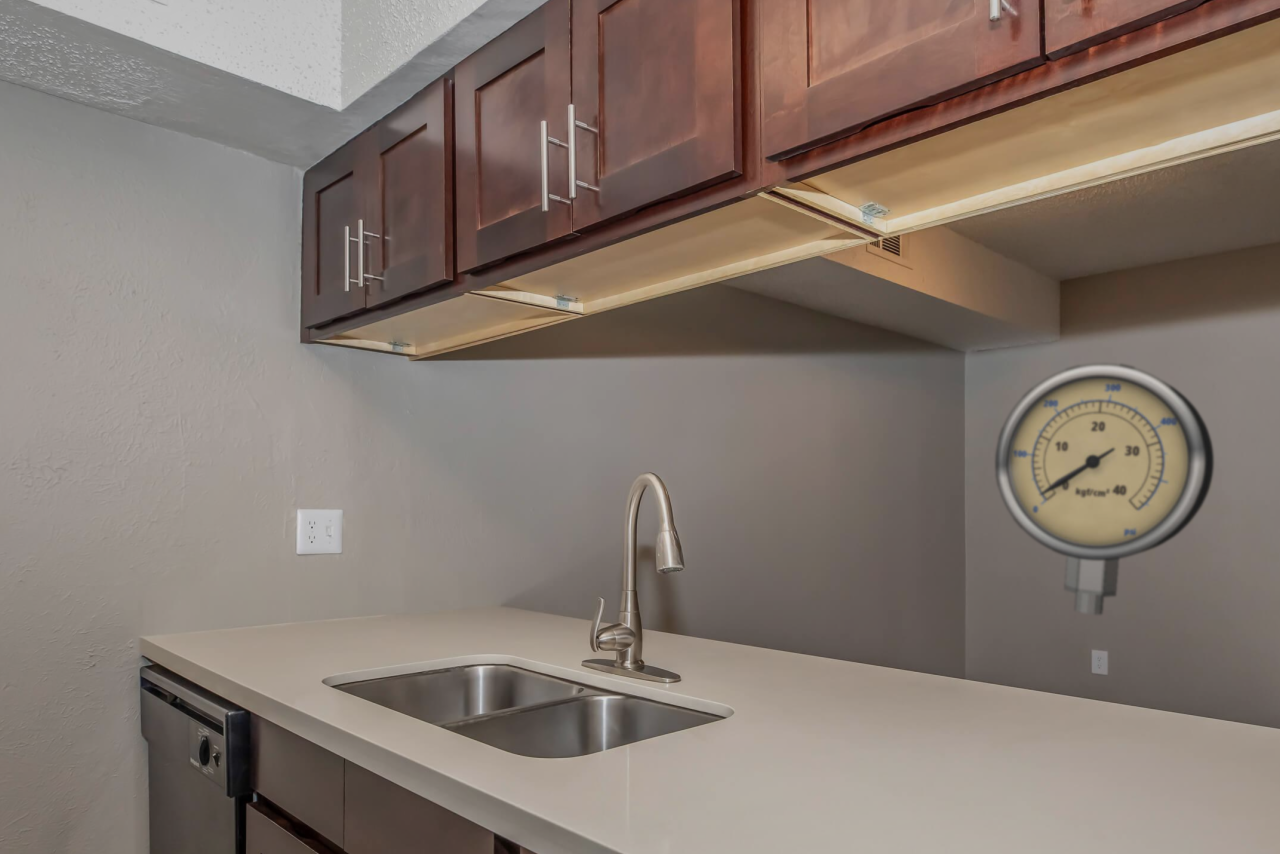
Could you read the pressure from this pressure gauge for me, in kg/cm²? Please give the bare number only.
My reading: 1
